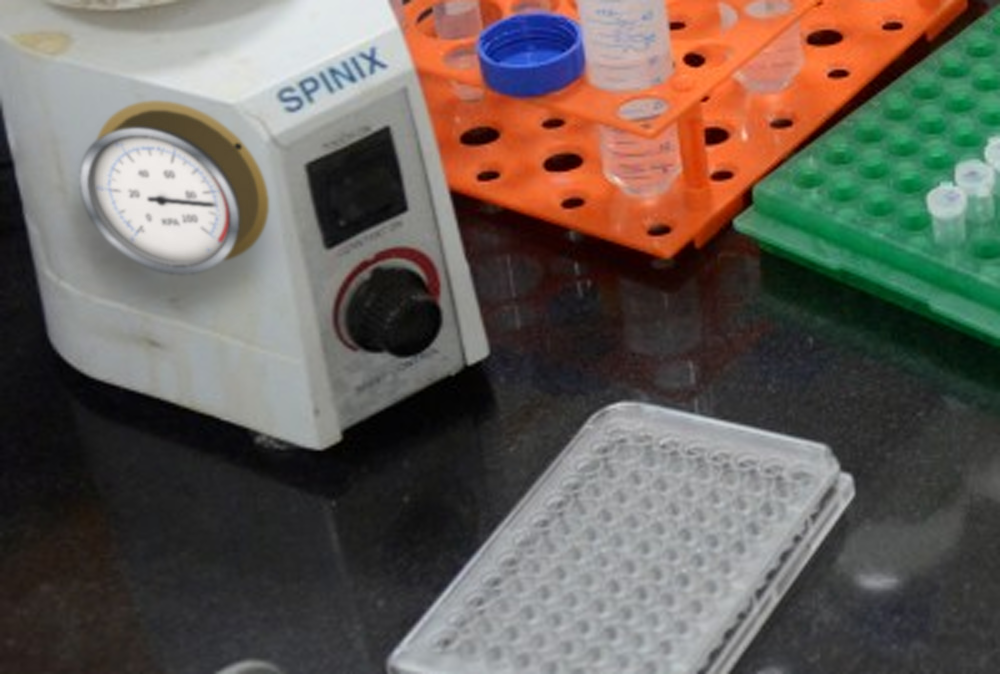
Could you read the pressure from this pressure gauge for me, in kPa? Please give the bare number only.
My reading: 85
